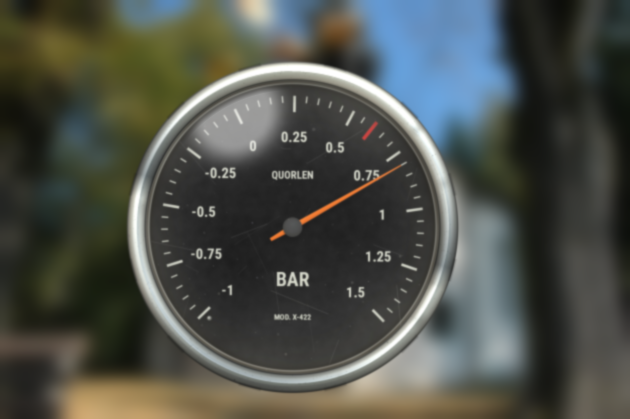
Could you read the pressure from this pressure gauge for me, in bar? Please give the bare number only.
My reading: 0.8
